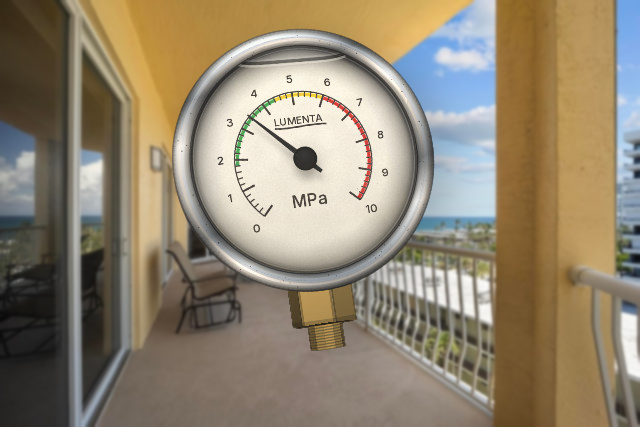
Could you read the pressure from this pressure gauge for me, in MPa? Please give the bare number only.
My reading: 3.4
